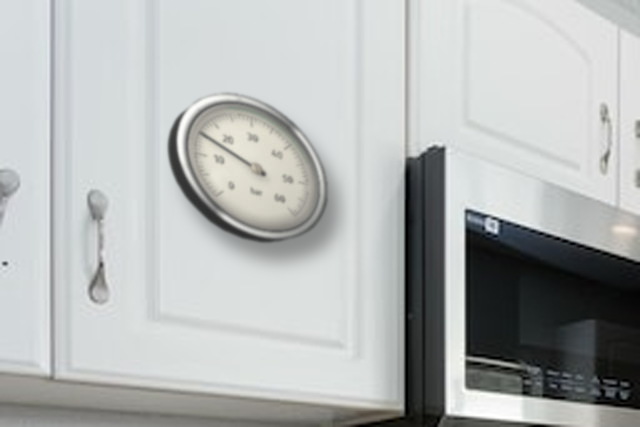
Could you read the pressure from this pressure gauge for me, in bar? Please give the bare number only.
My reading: 15
